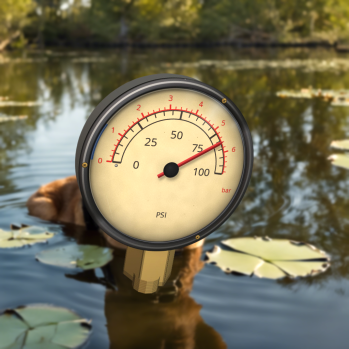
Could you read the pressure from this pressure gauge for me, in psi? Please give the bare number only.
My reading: 80
